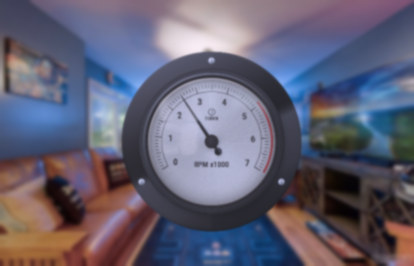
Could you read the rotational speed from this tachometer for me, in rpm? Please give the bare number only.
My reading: 2500
